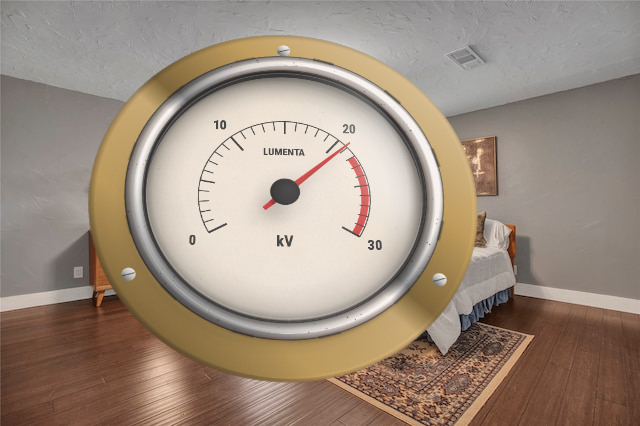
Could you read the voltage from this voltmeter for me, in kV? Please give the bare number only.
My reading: 21
